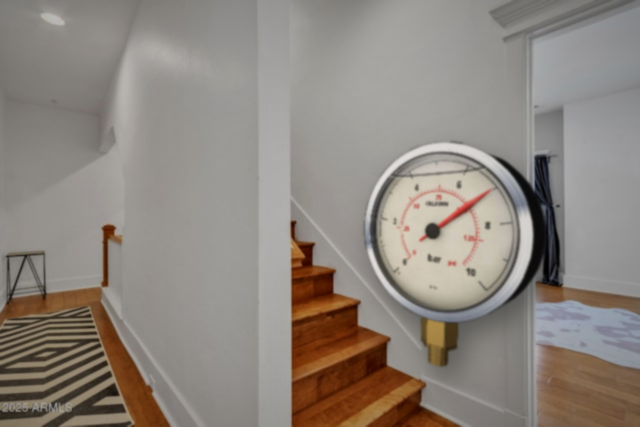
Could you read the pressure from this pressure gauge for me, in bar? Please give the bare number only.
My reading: 7
